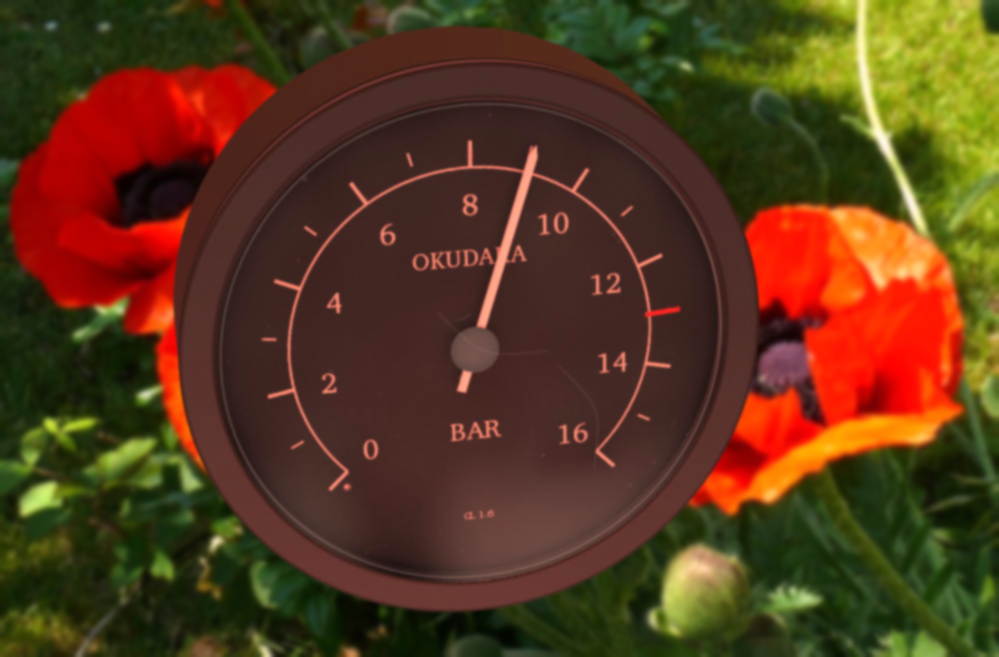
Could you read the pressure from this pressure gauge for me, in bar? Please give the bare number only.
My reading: 9
